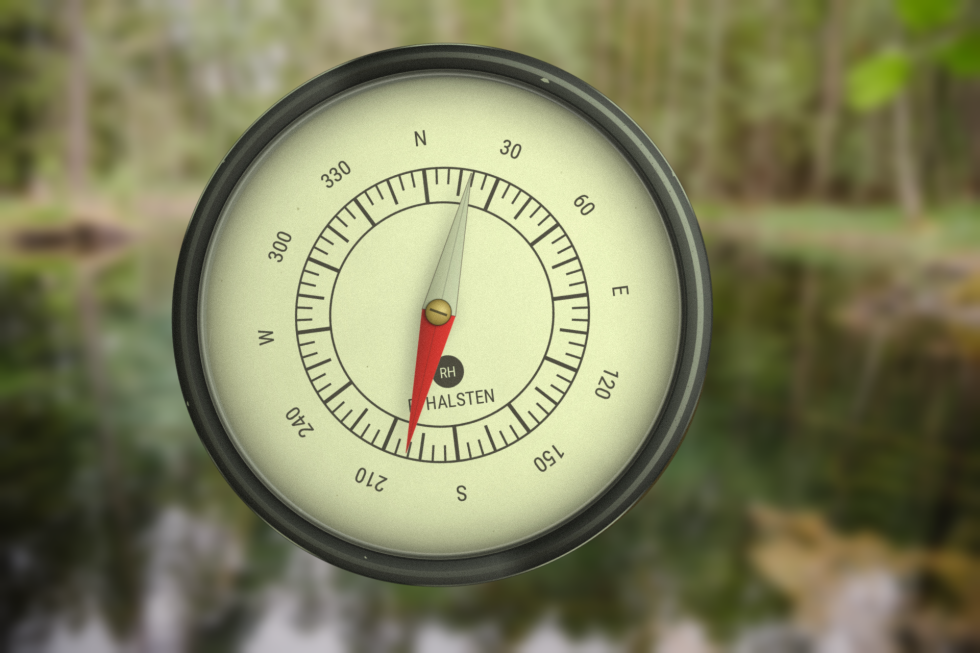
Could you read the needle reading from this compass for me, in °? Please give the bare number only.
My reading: 200
